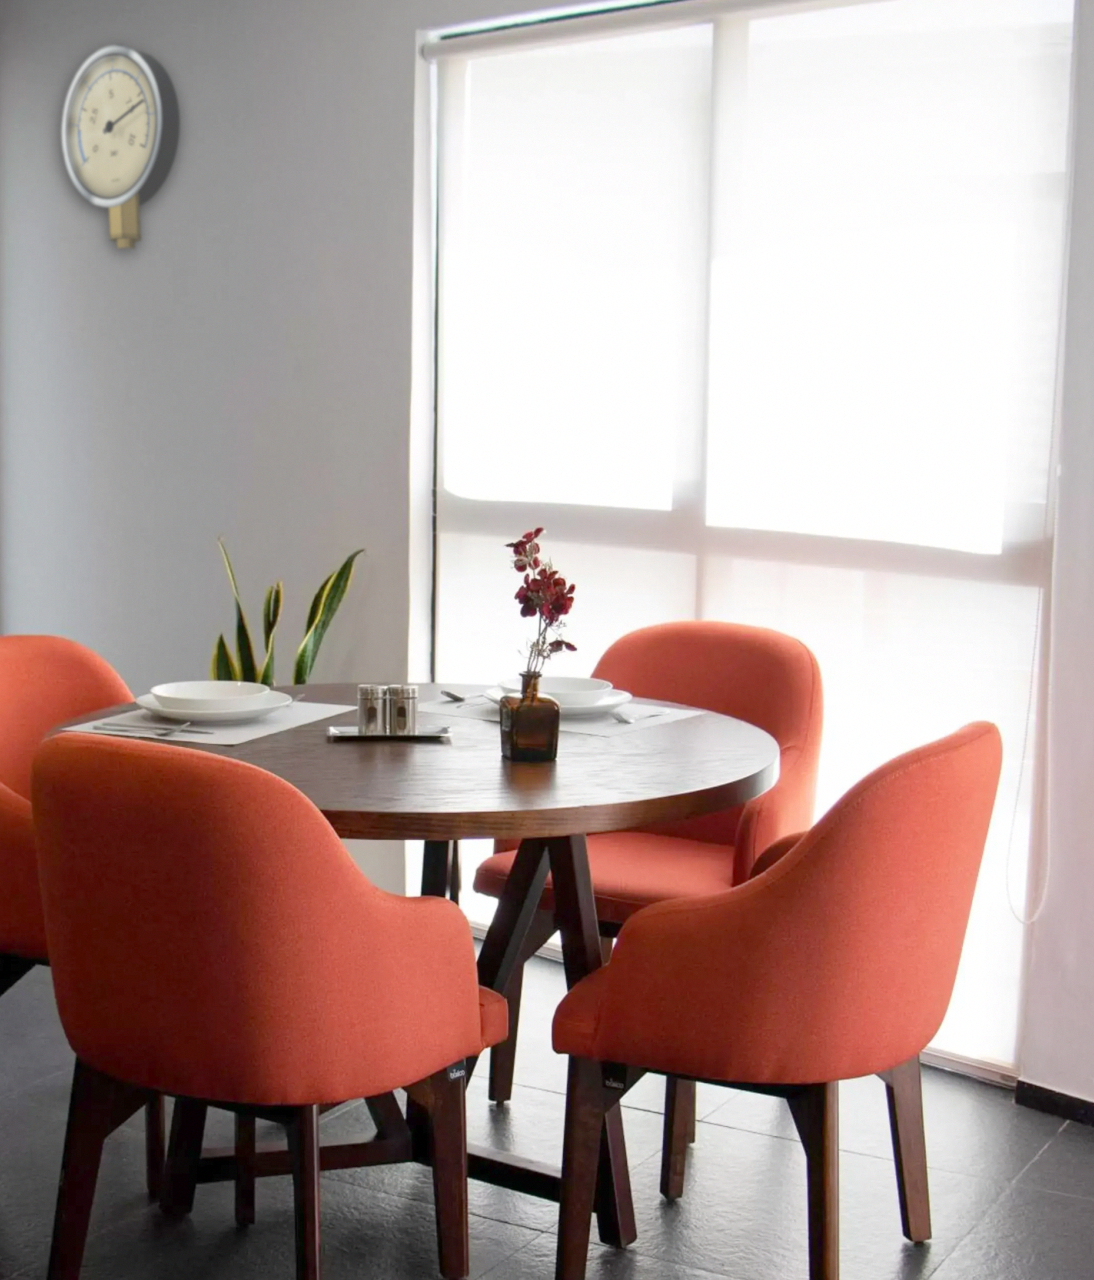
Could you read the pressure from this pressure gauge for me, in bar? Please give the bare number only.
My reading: 8
